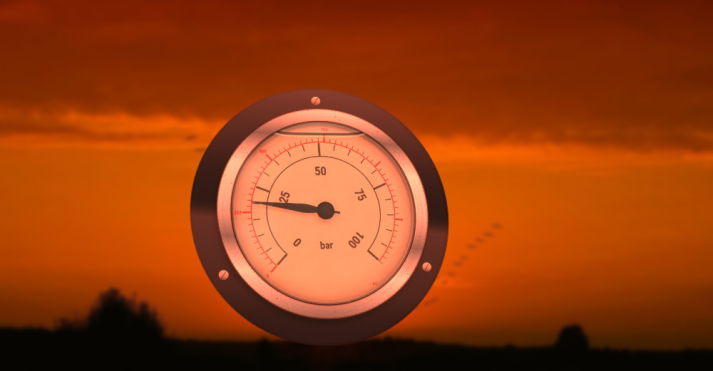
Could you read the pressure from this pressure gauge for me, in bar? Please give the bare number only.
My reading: 20
